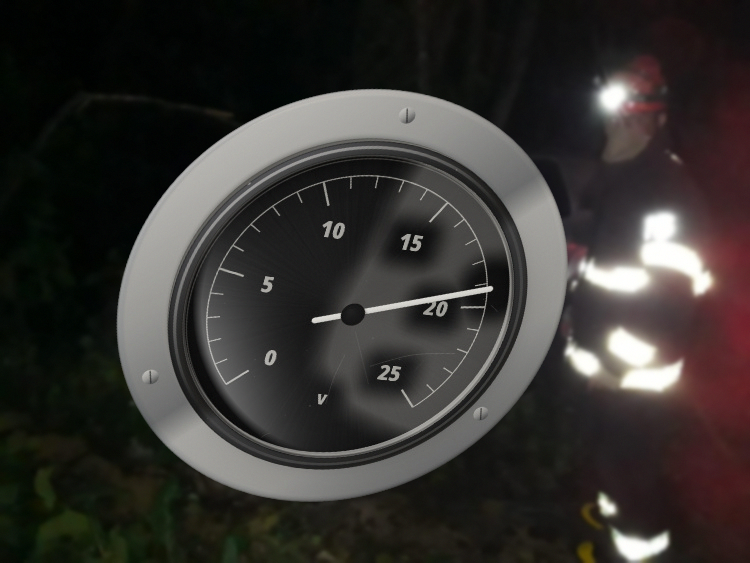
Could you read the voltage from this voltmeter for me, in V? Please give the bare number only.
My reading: 19
